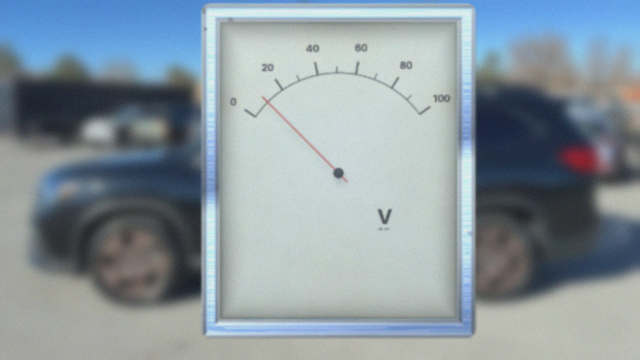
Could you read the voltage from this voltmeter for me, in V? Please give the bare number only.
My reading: 10
